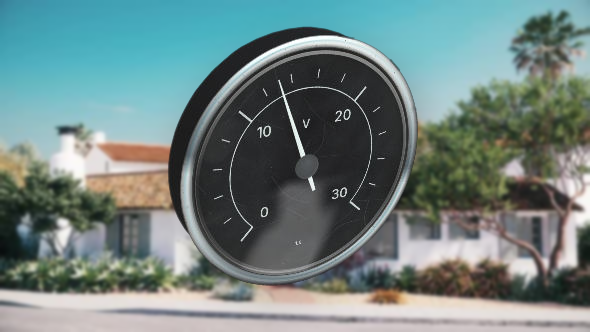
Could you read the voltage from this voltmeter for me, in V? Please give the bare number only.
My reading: 13
